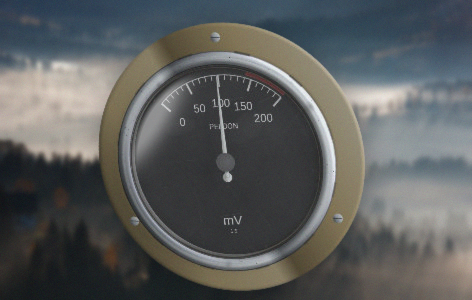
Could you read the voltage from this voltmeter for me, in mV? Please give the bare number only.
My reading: 100
